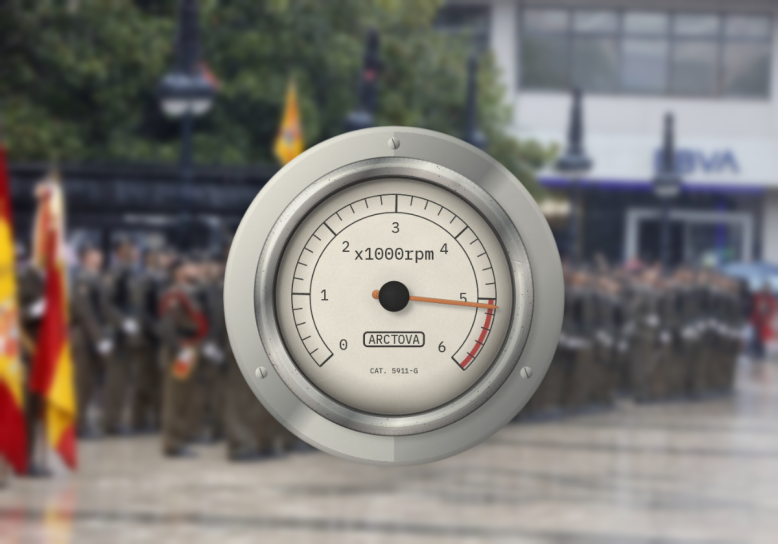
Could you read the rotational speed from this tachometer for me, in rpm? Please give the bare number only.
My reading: 5100
